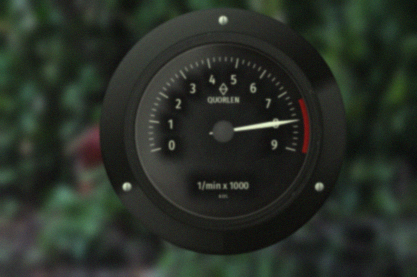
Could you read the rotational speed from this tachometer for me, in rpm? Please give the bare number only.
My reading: 8000
